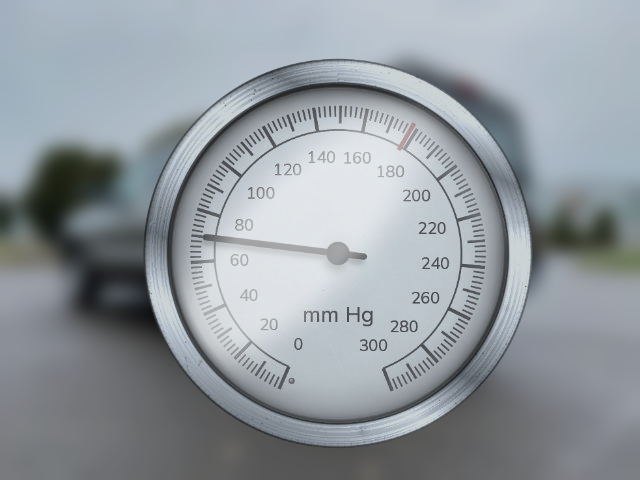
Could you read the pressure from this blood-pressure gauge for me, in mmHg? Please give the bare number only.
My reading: 70
